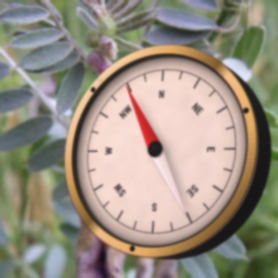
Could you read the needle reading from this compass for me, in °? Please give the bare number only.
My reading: 330
